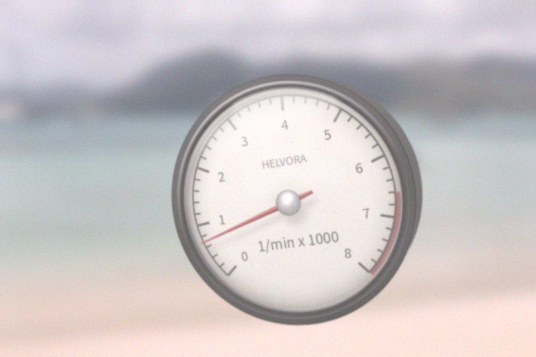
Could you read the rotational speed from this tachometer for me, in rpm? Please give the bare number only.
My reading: 700
